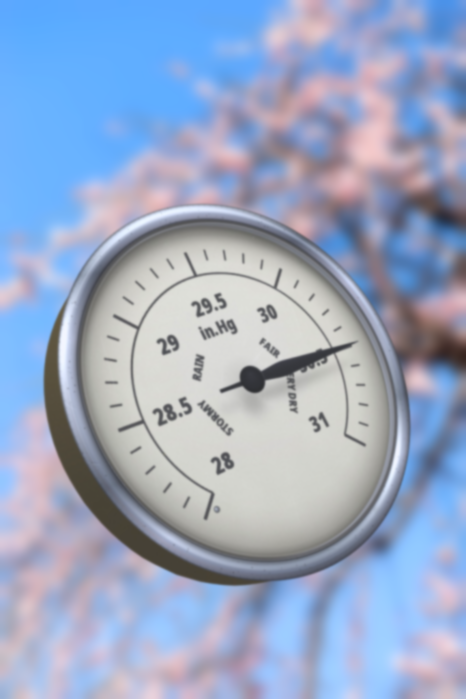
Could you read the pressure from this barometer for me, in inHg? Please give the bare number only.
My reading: 30.5
